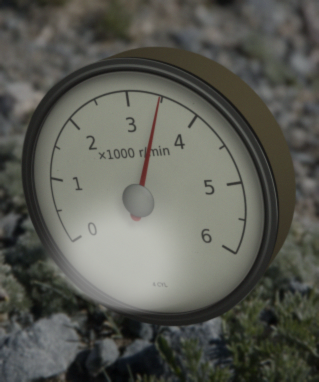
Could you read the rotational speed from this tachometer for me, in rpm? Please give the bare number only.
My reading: 3500
